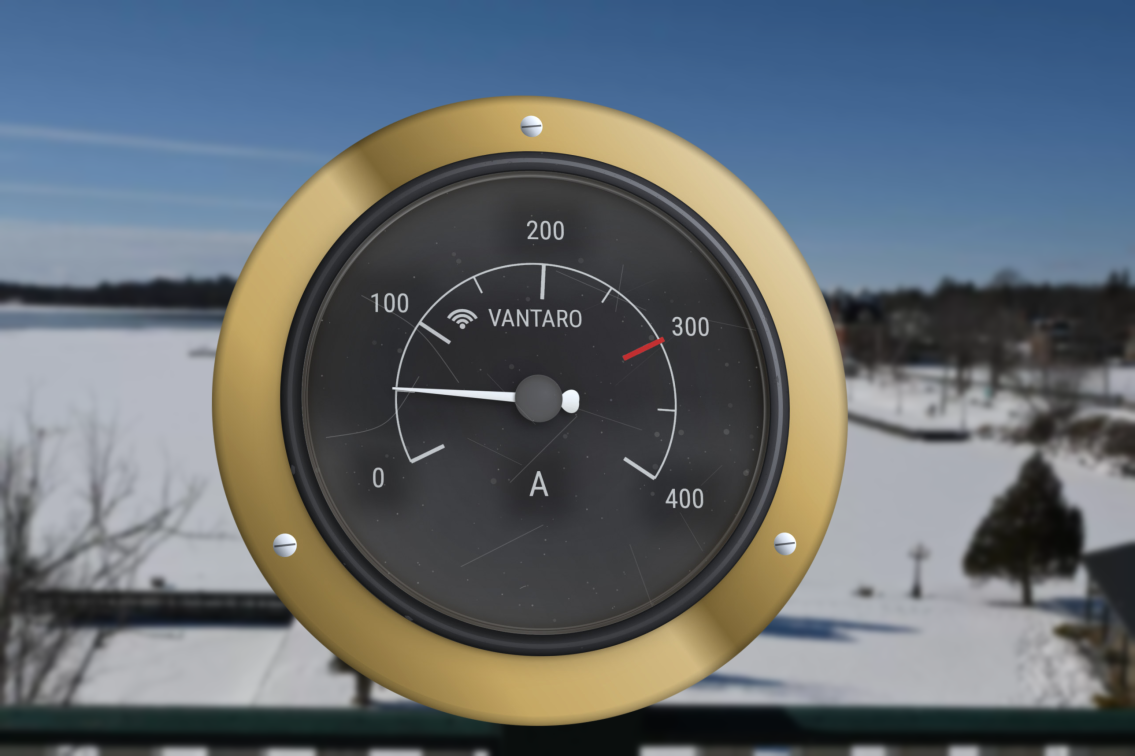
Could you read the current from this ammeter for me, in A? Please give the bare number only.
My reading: 50
